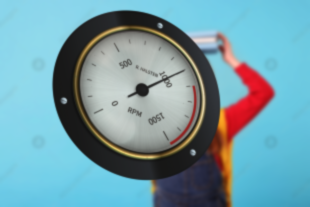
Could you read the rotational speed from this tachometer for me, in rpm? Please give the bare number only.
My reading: 1000
